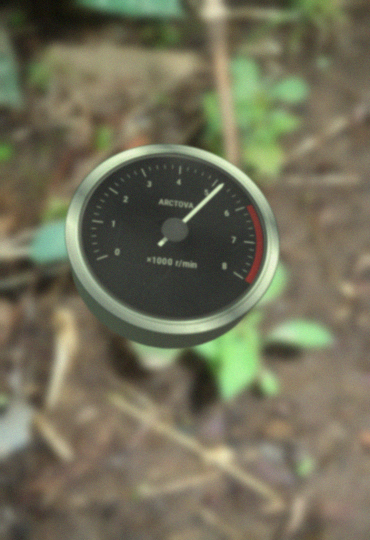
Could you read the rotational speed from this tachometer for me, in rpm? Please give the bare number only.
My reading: 5200
